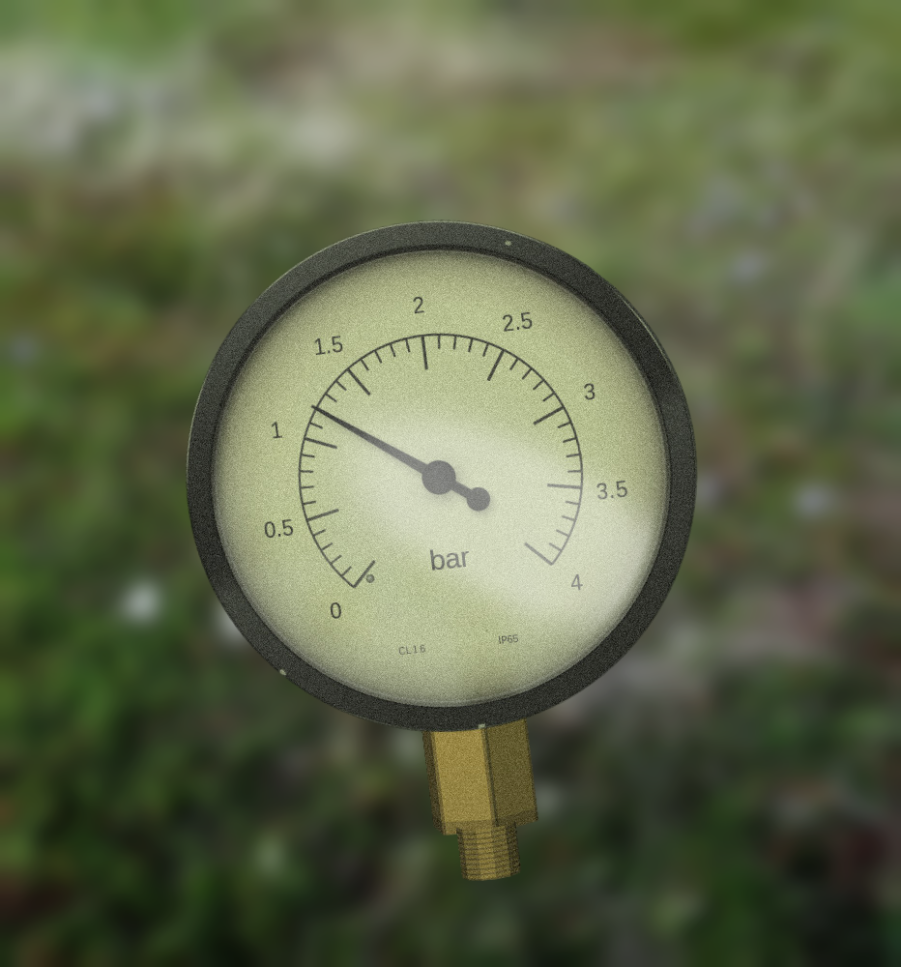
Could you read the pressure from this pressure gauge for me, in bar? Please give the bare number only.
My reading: 1.2
